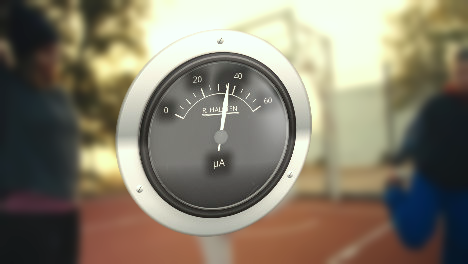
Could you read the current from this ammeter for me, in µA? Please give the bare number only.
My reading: 35
